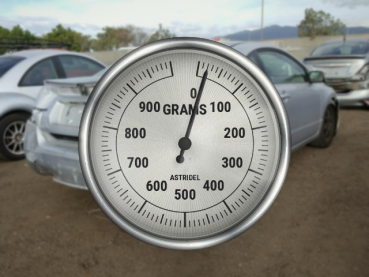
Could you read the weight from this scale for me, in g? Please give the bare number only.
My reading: 20
